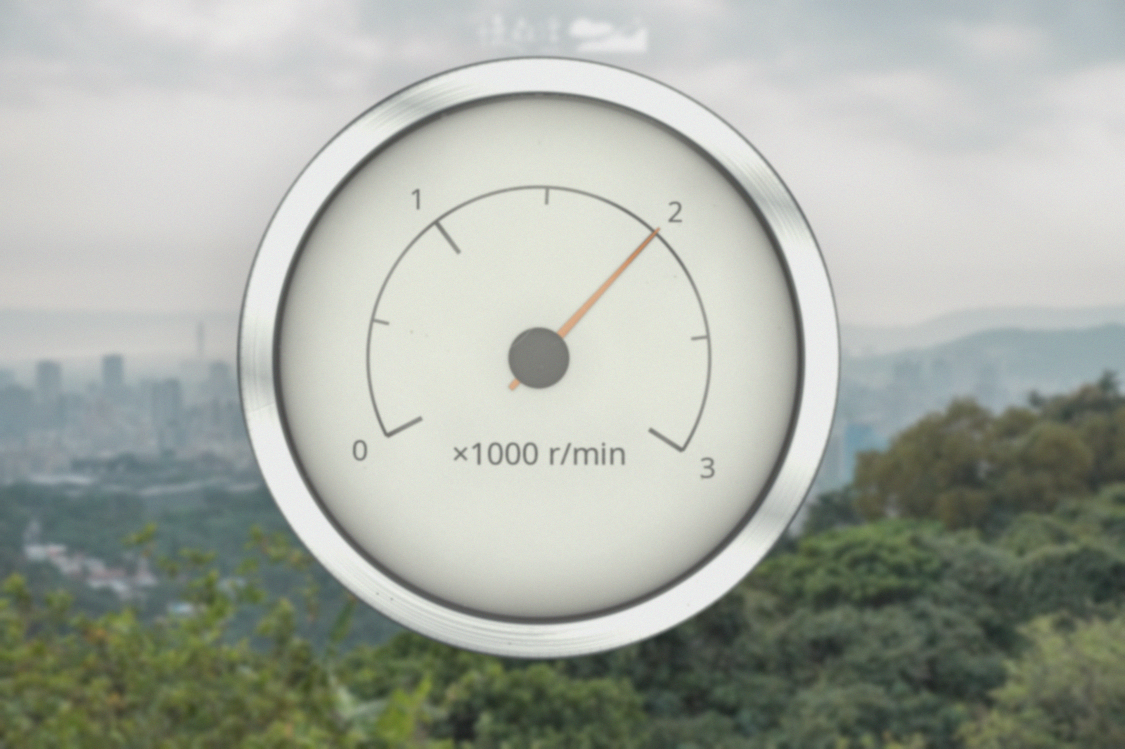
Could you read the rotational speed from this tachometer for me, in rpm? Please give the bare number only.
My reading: 2000
